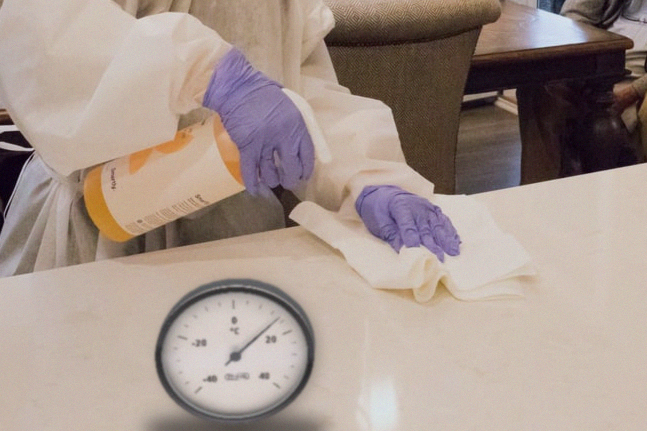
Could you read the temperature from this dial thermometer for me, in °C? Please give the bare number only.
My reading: 14
